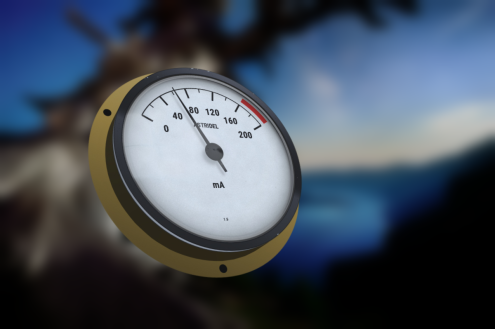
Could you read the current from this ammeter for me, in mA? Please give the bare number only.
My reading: 60
